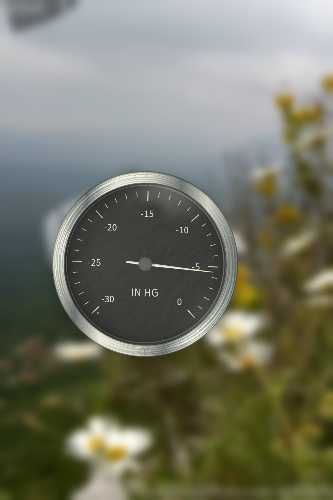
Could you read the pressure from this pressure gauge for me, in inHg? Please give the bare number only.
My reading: -4.5
